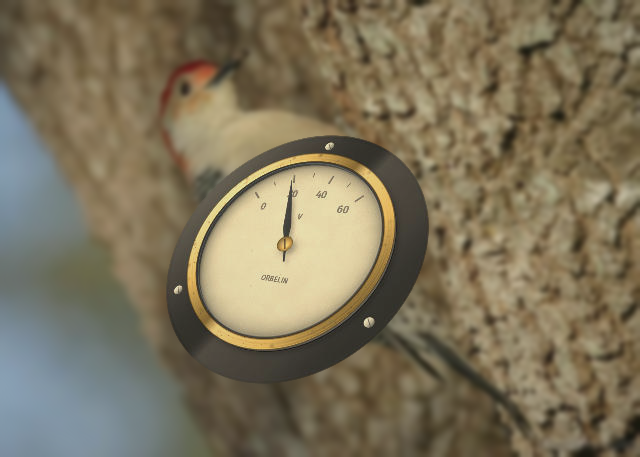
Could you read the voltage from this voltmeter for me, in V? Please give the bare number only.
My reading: 20
